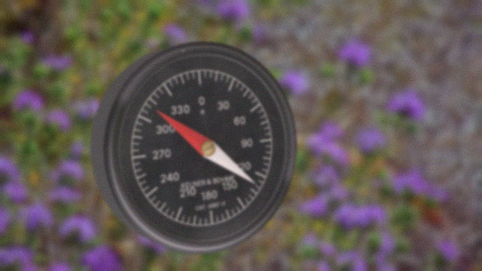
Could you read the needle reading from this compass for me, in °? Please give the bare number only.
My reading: 310
